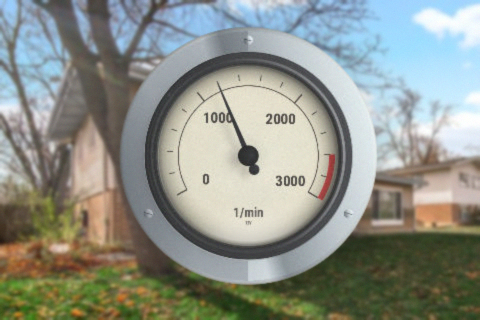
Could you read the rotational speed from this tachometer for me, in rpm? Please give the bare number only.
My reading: 1200
